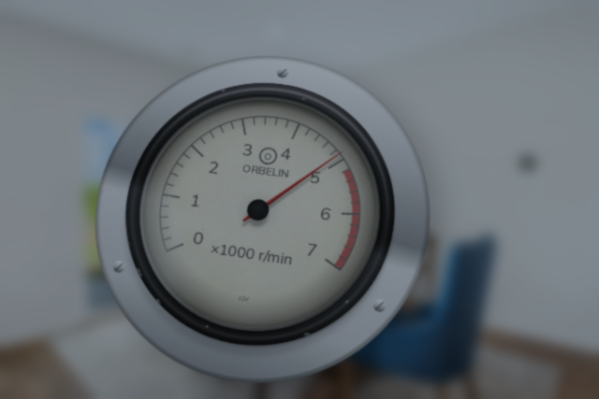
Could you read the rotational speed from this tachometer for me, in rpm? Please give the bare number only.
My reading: 4900
